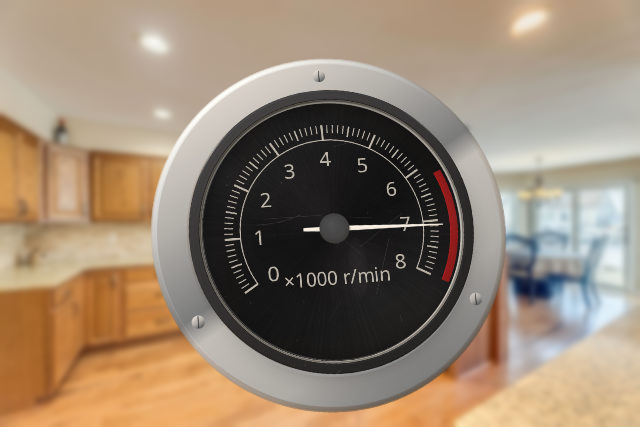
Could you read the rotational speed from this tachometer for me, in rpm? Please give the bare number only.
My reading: 7100
